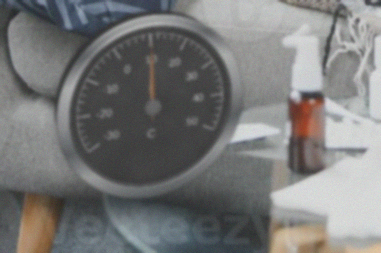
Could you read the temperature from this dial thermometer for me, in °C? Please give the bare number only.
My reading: 10
